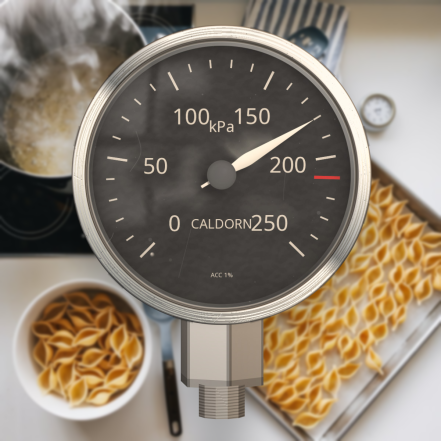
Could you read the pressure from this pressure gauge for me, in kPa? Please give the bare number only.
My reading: 180
